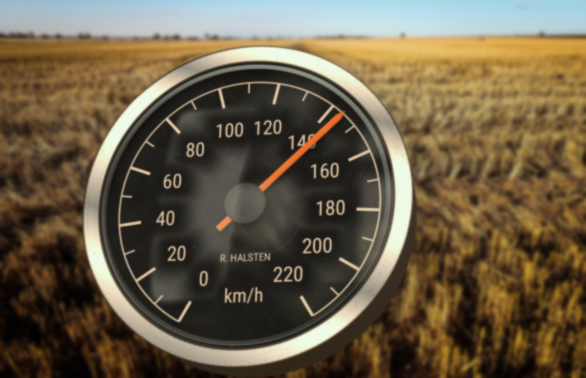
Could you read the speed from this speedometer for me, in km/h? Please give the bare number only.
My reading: 145
